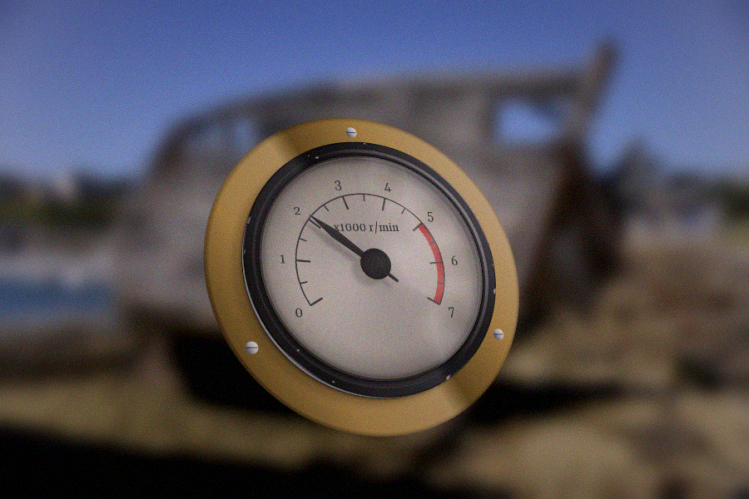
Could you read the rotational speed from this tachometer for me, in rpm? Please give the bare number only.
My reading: 2000
